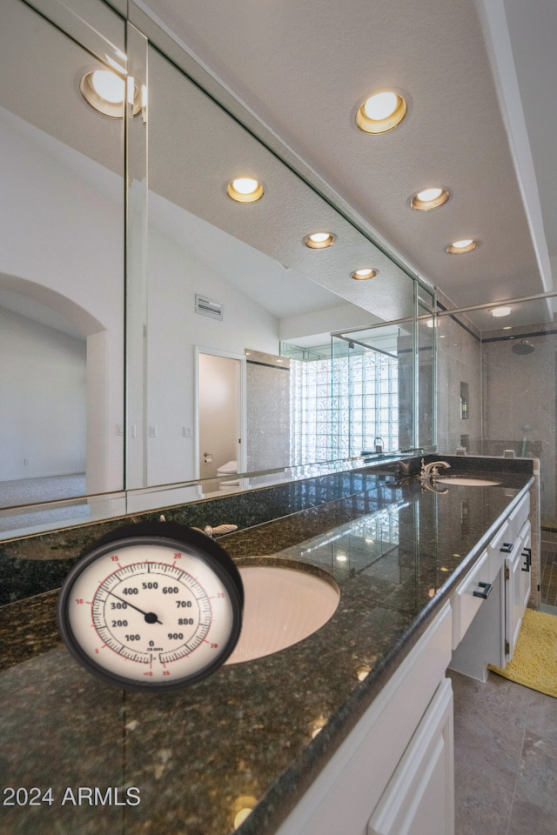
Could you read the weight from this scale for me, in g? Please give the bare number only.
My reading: 350
